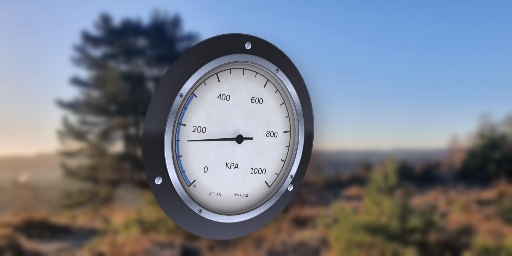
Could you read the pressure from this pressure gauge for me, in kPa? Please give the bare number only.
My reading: 150
